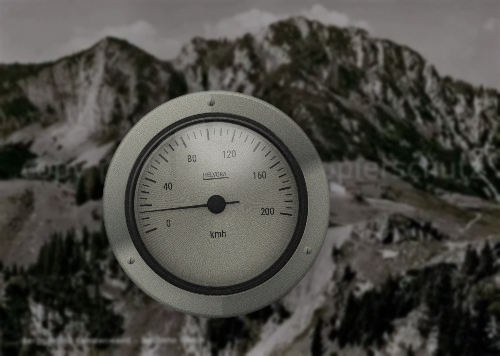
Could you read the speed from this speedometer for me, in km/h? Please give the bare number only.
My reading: 15
